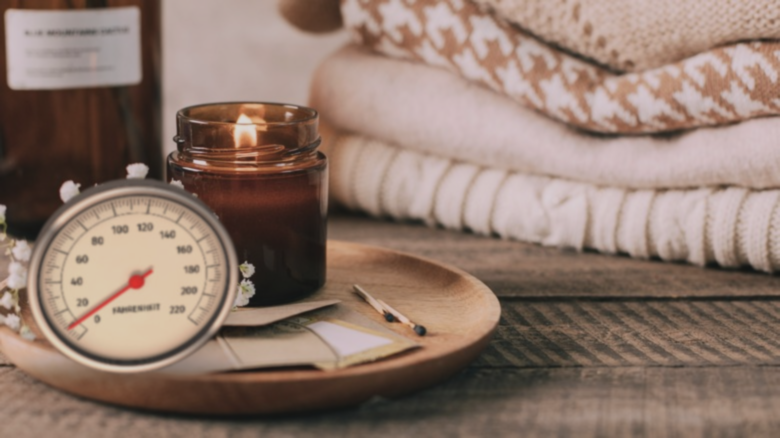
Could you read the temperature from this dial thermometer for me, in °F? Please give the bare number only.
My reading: 10
